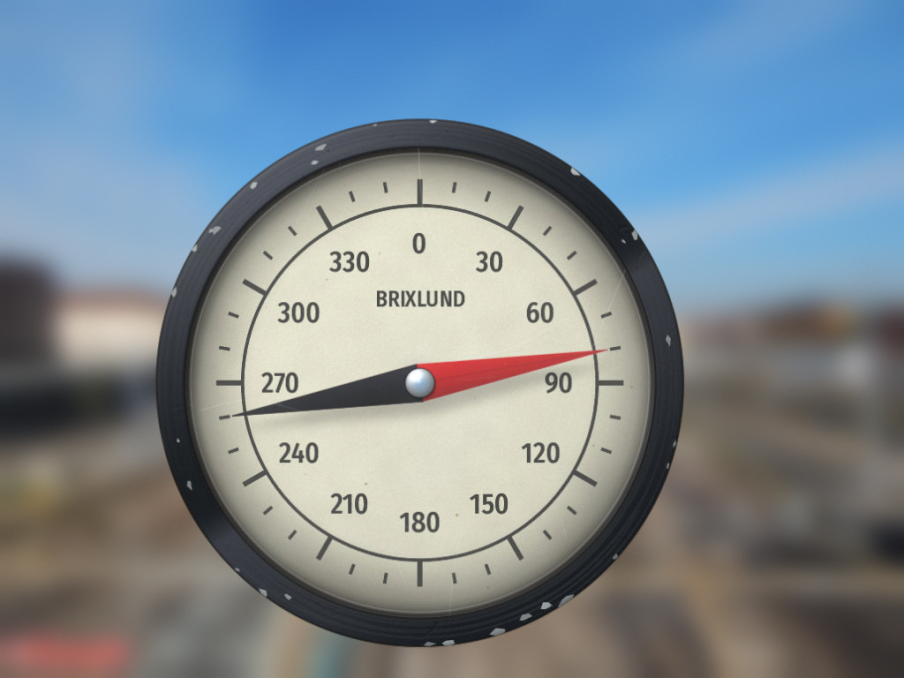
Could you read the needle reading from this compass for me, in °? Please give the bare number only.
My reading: 80
